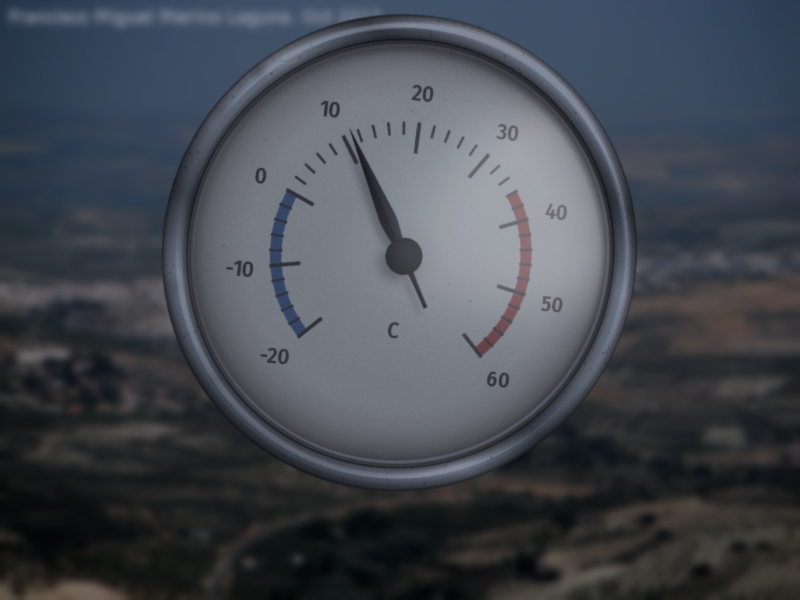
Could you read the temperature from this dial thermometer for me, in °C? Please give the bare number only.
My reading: 11
